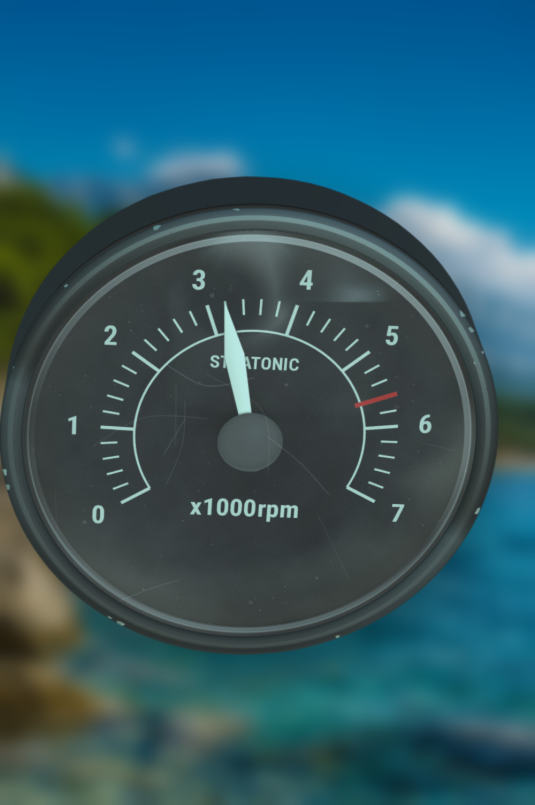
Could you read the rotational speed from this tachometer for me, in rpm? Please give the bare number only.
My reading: 3200
